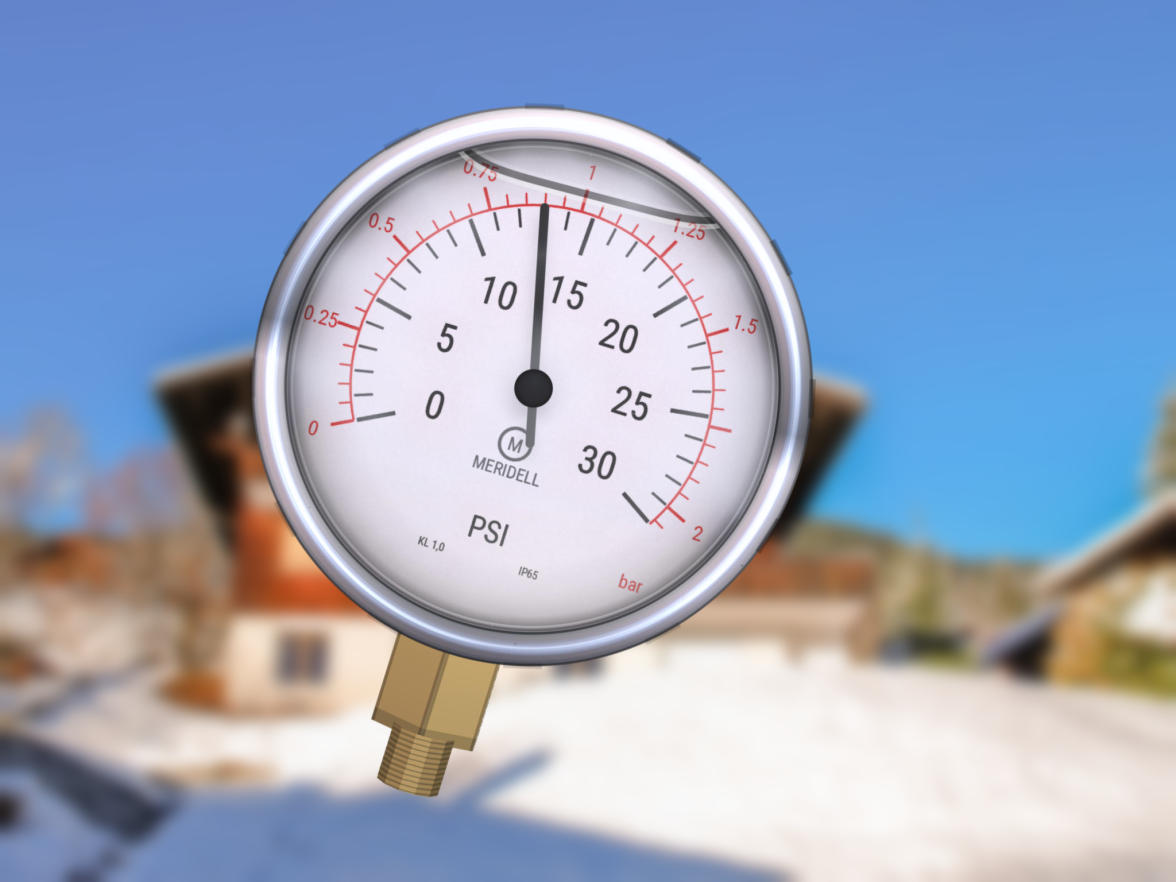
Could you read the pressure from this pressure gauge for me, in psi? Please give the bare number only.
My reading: 13
